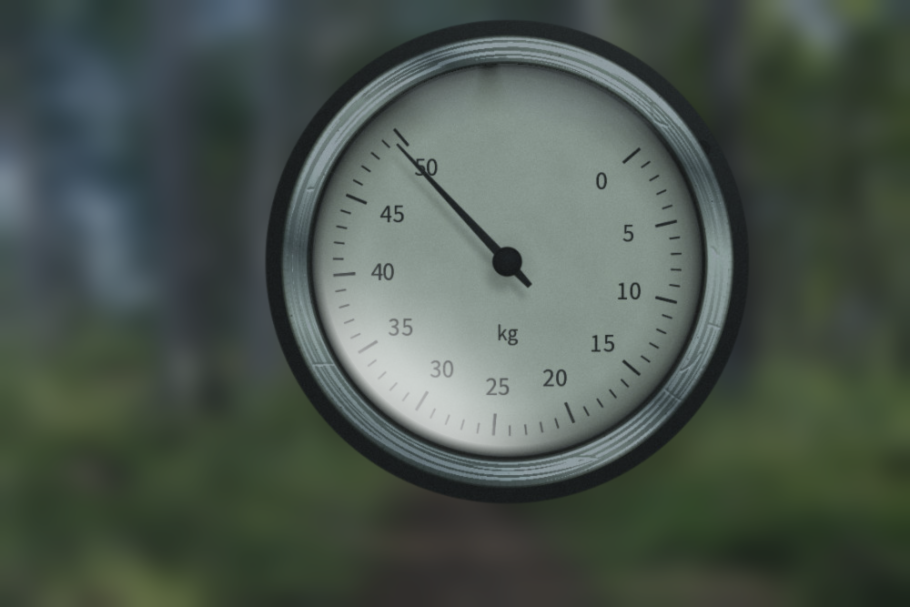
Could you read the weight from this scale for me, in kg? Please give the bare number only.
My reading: 49.5
